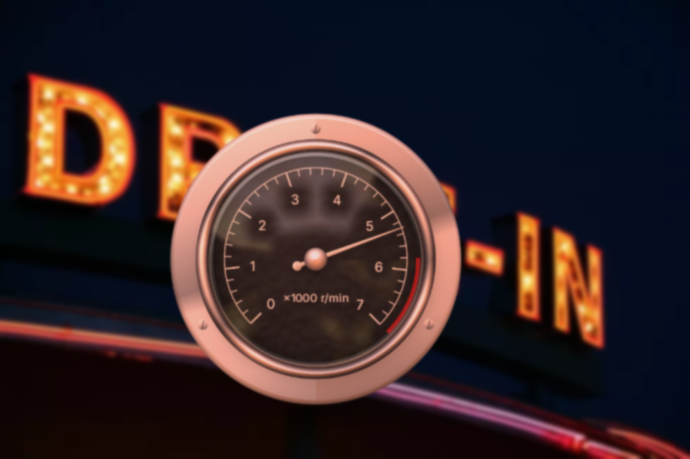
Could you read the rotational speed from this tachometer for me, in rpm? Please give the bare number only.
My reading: 5300
